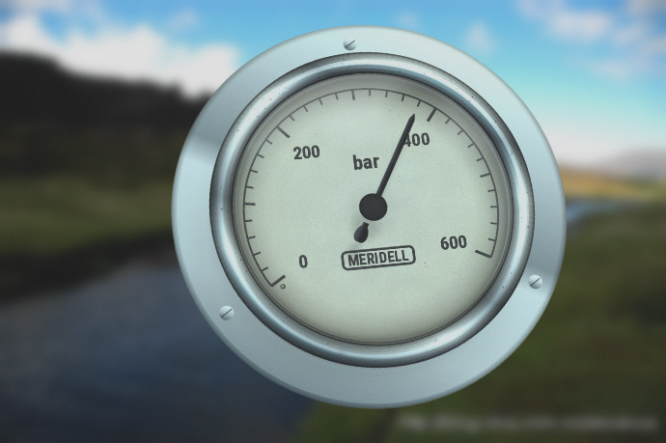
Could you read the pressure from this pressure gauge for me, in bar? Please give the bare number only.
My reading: 380
